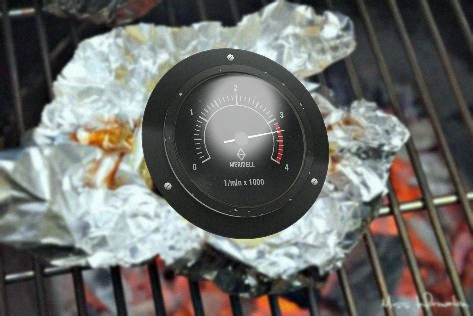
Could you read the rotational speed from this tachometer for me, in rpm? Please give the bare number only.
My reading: 3300
